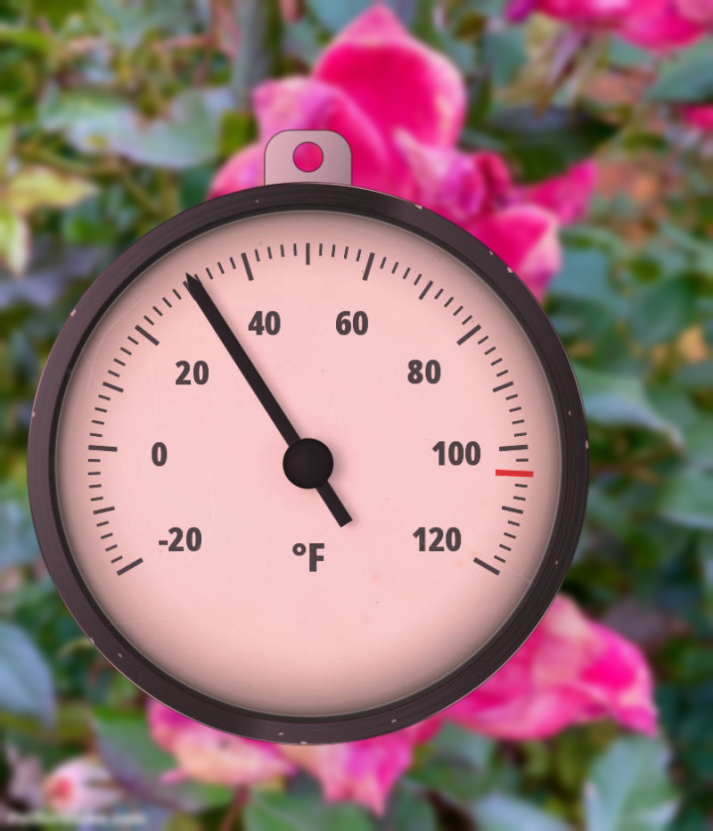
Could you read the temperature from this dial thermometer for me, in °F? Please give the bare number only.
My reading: 31
